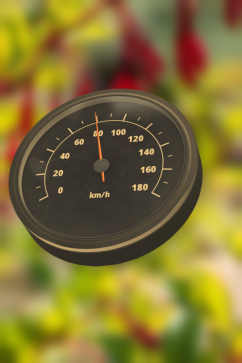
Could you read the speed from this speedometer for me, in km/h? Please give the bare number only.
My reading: 80
